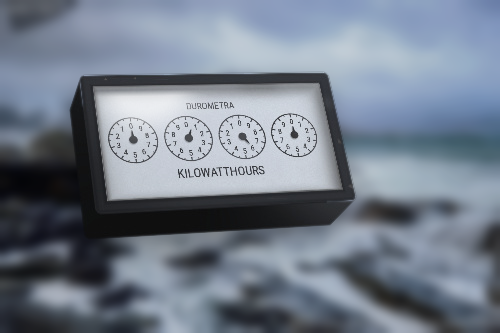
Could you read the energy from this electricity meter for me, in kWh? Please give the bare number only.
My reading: 60
